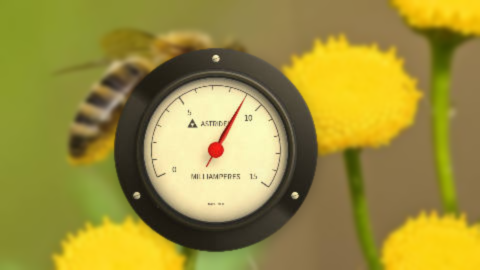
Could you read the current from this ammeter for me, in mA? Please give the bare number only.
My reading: 9
